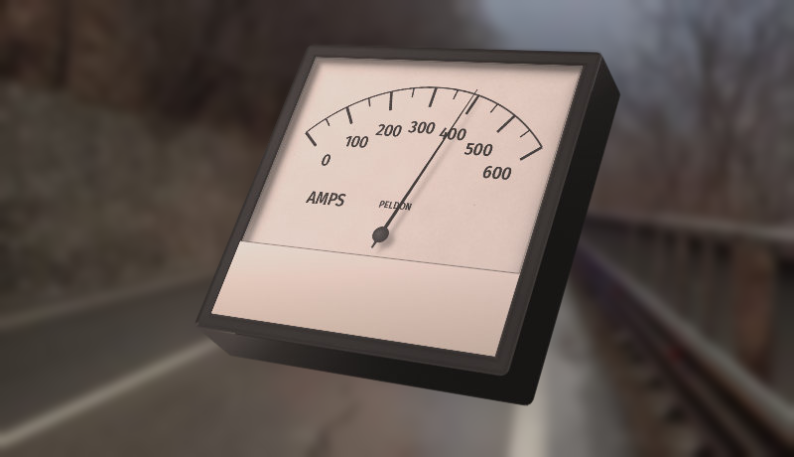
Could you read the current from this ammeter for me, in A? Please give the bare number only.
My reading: 400
